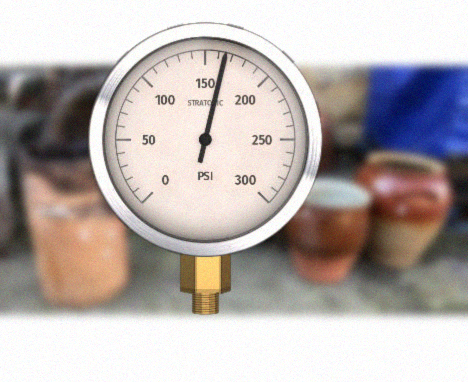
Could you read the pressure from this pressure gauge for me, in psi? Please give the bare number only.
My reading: 165
